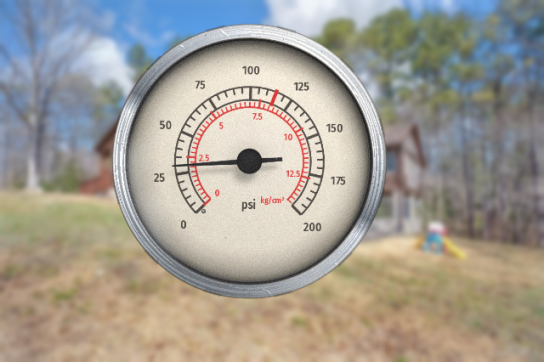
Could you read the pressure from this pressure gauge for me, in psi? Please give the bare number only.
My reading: 30
